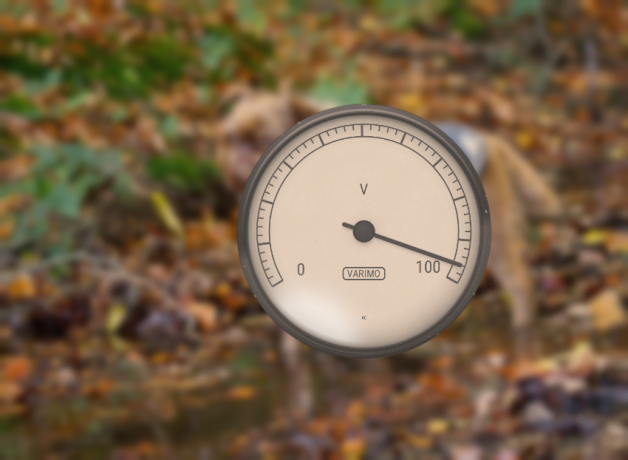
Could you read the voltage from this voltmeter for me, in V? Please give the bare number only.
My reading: 96
